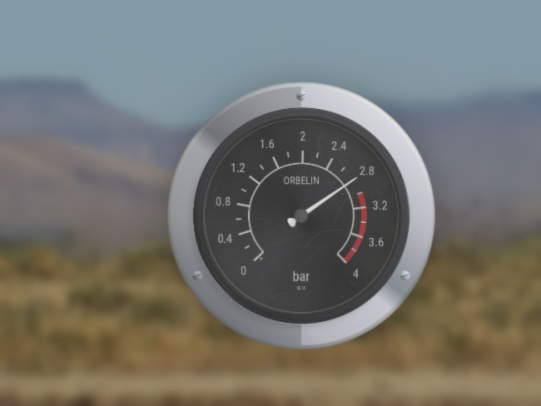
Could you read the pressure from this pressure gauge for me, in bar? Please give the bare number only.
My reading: 2.8
